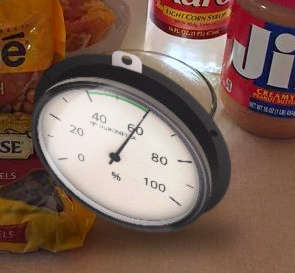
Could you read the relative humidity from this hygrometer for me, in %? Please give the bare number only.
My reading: 60
